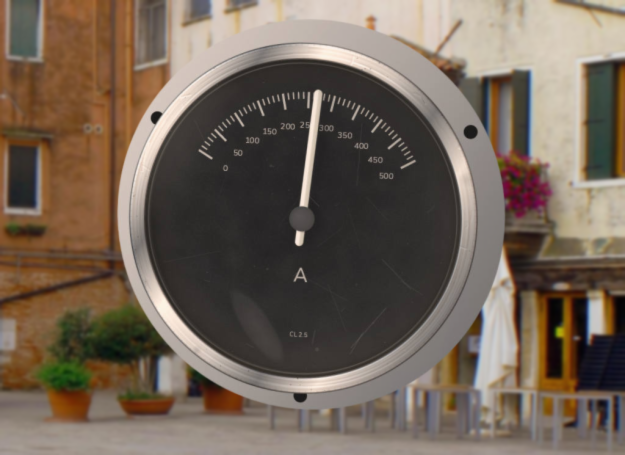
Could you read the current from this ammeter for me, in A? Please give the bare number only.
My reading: 270
